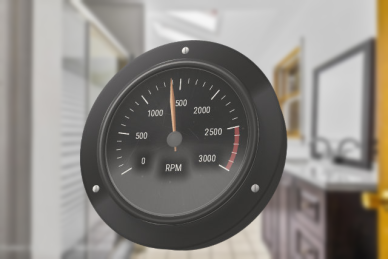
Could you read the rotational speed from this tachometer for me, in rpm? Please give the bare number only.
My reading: 1400
